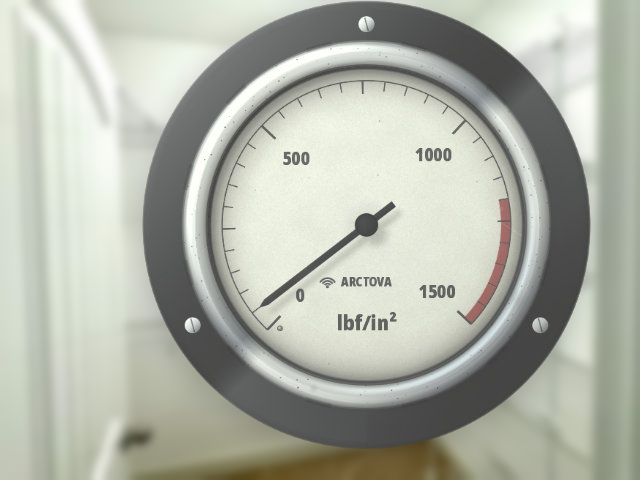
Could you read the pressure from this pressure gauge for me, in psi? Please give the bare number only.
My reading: 50
